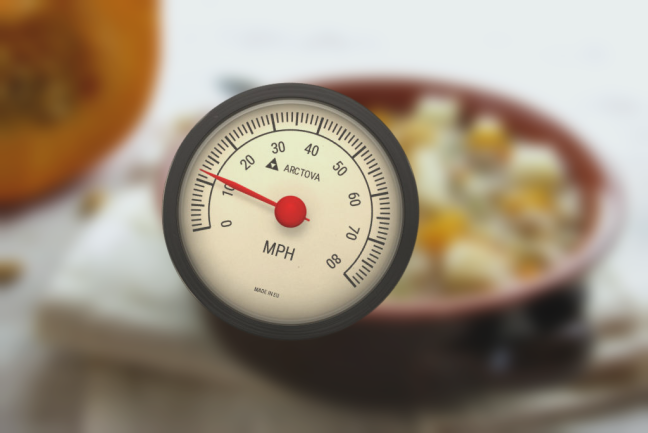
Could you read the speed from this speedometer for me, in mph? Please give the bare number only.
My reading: 12
